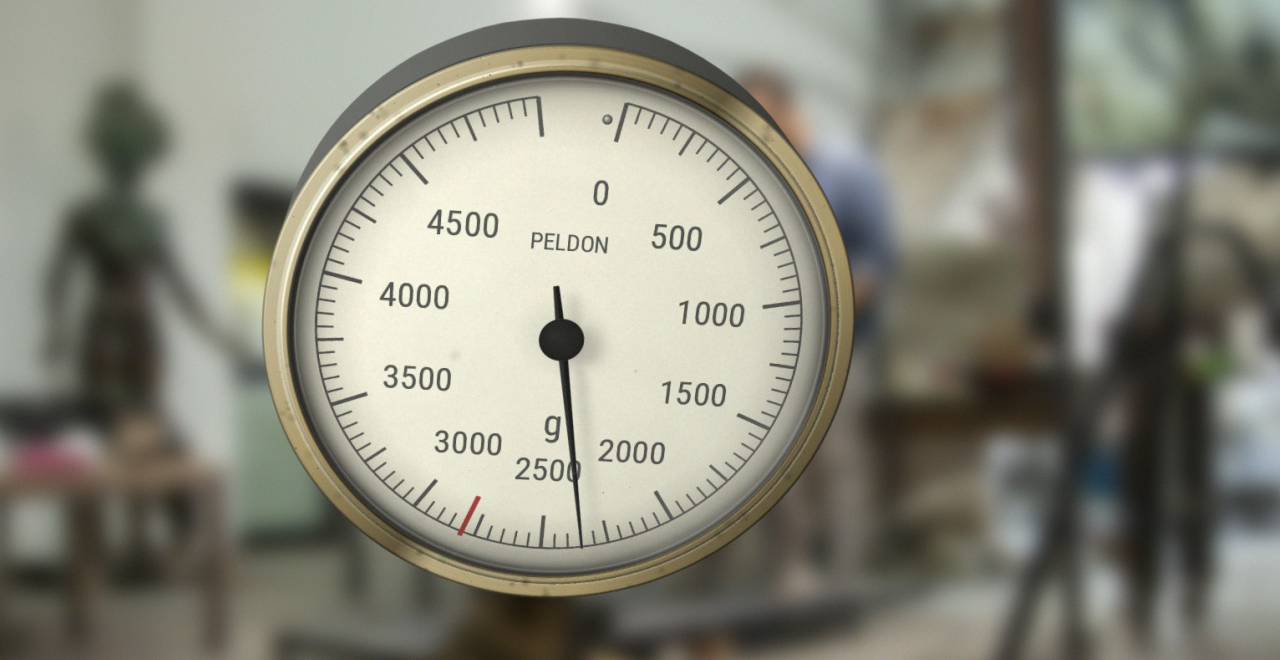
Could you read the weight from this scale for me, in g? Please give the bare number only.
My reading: 2350
